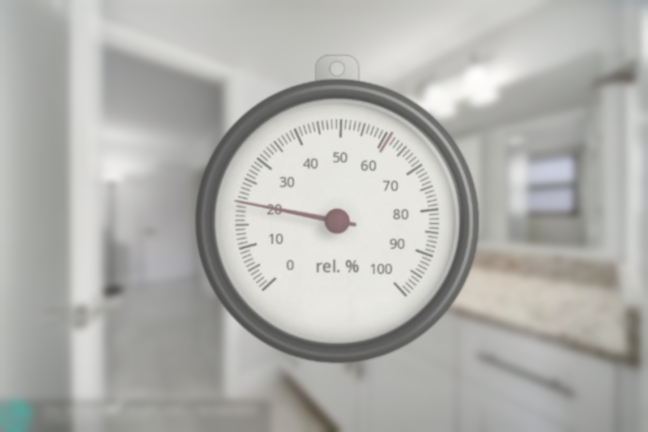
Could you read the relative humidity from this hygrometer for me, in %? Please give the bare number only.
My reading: 20
